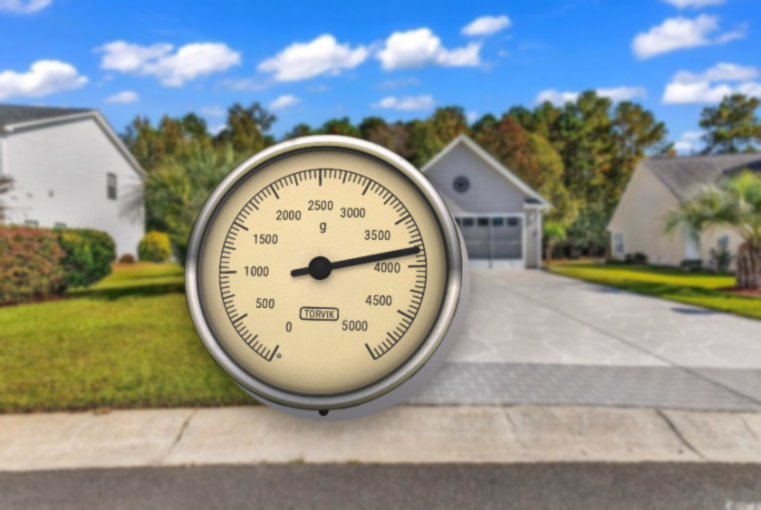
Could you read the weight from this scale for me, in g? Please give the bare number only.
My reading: 3850
